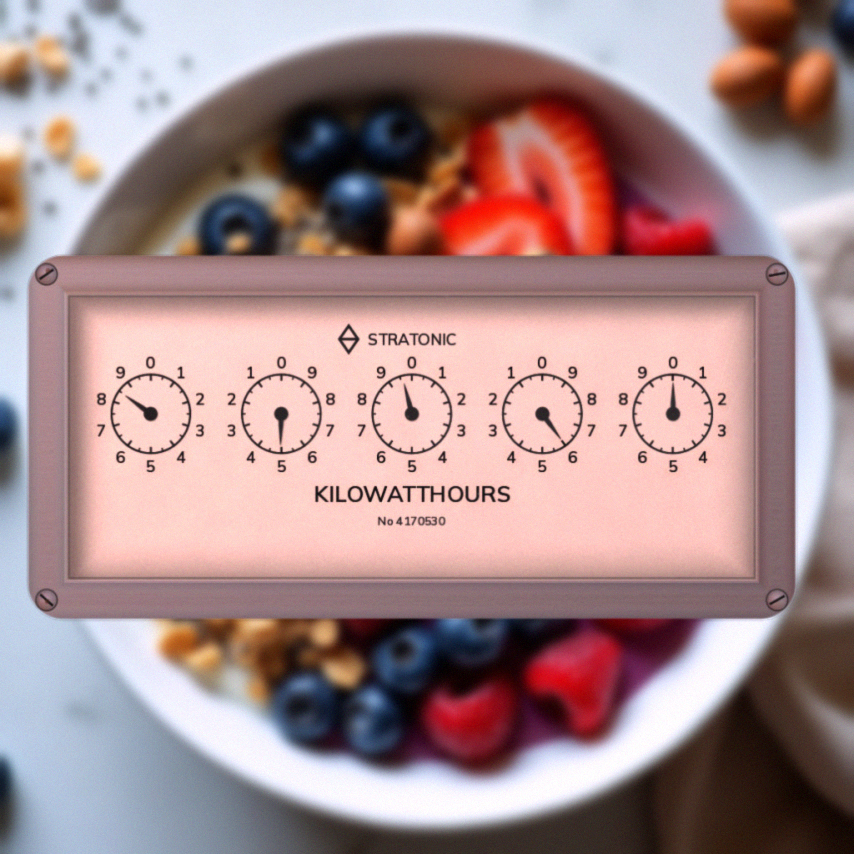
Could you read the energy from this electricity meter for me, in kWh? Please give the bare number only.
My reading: 84960
